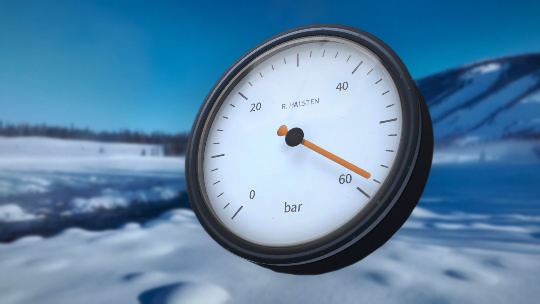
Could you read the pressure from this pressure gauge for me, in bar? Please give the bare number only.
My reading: 58
